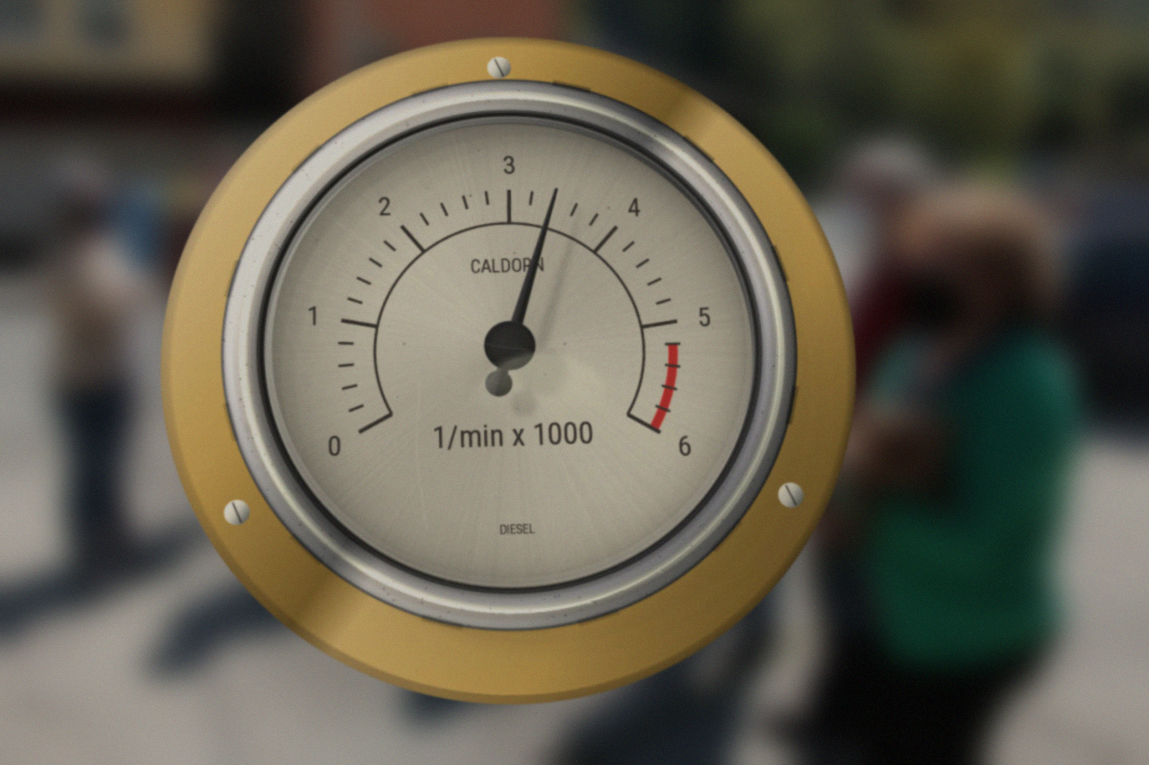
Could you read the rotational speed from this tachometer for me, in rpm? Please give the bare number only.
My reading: 3400
